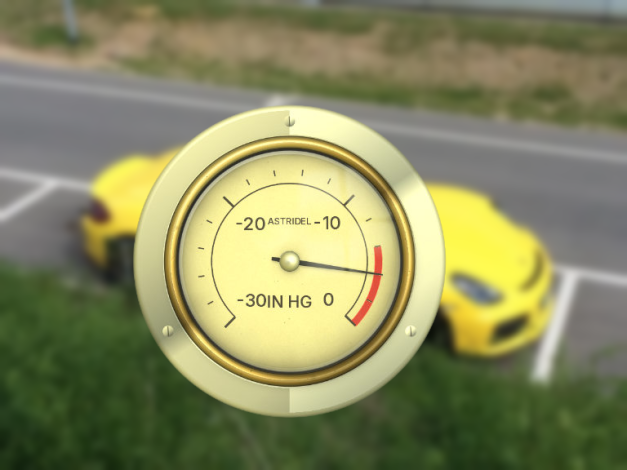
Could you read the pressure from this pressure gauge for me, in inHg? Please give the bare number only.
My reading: -4
